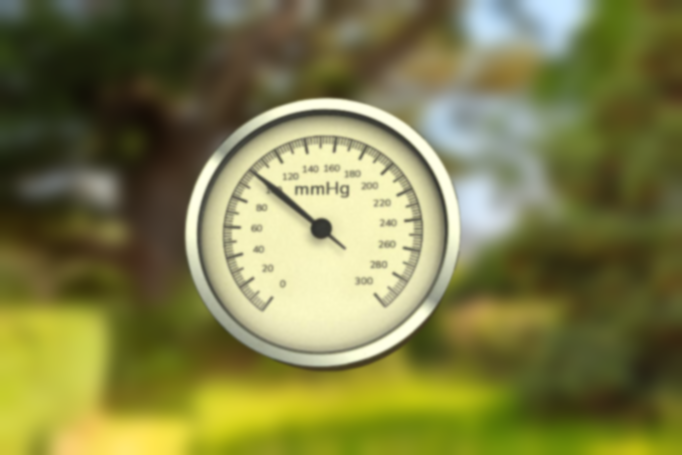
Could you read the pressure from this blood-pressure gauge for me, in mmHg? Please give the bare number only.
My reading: 100
